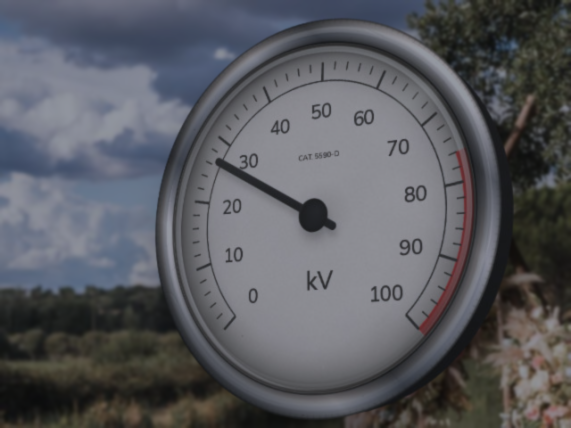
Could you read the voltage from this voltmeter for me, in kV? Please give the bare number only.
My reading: 27
